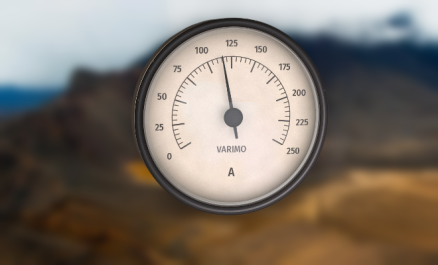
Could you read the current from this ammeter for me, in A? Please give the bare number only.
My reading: 115
